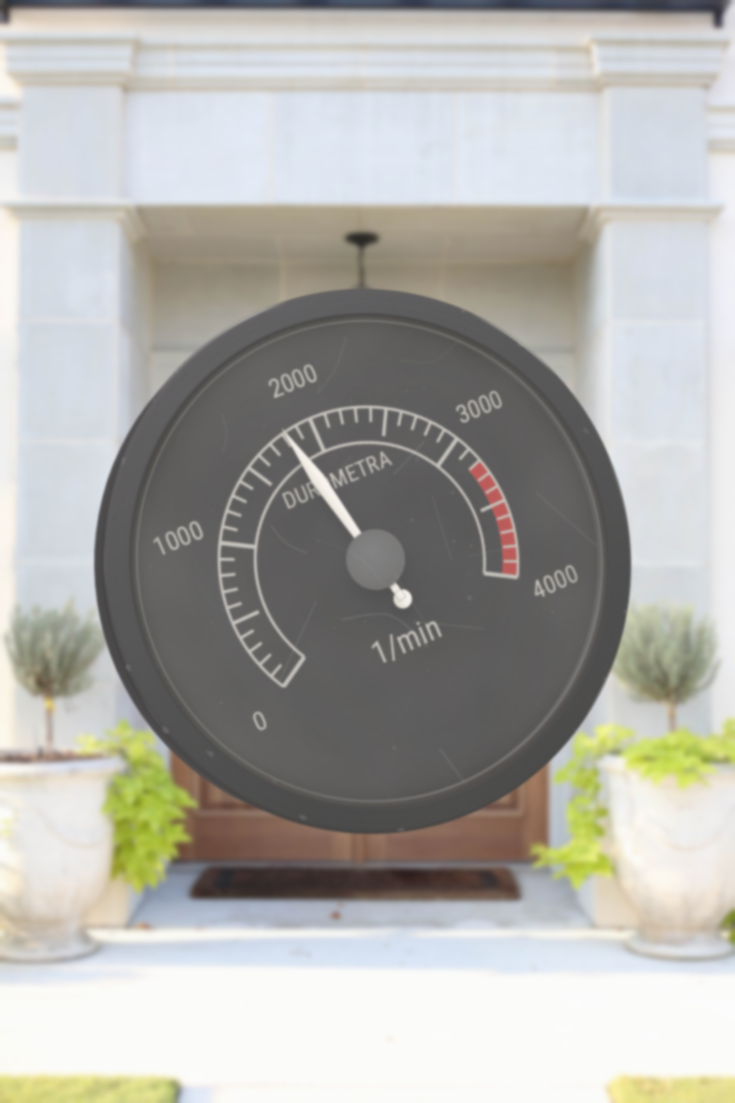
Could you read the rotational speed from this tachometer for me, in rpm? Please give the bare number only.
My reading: 1800
